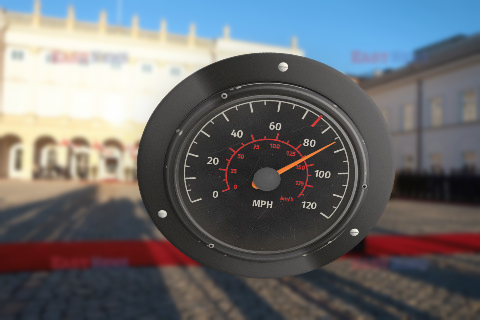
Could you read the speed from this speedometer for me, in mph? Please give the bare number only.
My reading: 85
